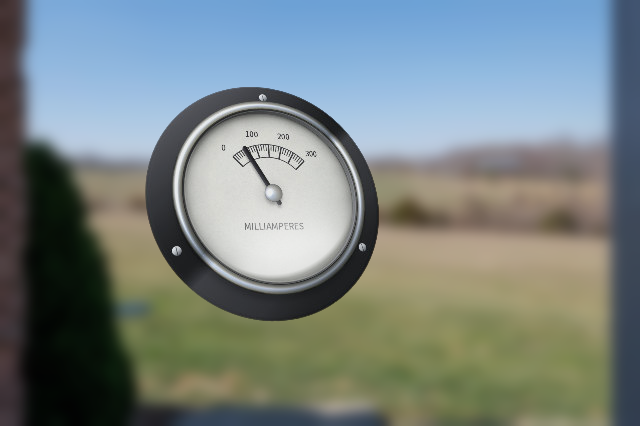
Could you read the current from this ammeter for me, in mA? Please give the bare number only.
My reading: 50
